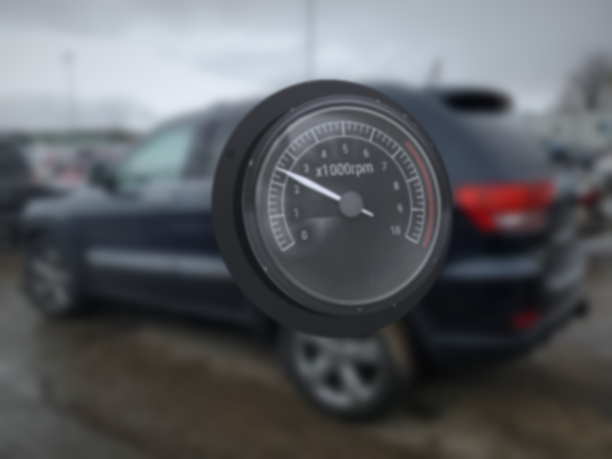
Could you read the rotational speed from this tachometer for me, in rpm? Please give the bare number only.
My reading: 2400
